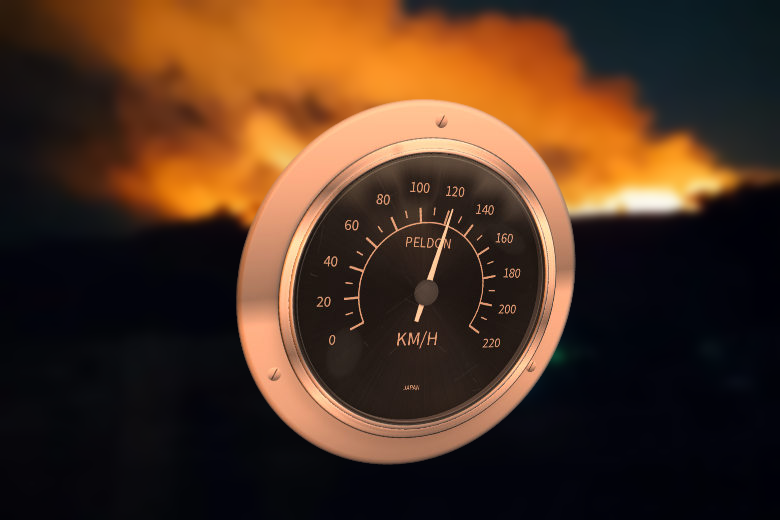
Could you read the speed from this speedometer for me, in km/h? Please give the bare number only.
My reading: 120
